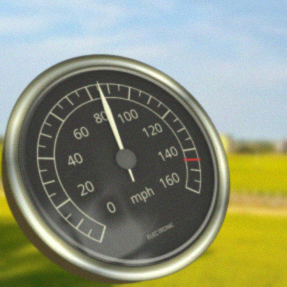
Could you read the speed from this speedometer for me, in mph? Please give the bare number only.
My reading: 85
